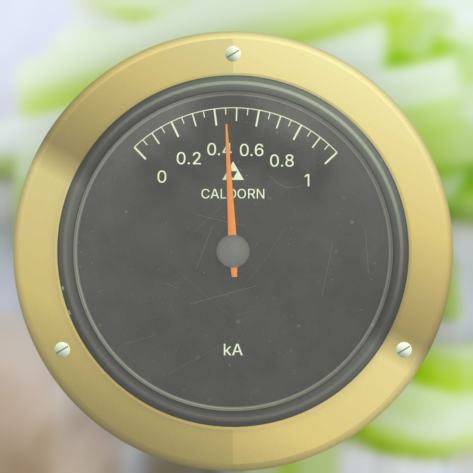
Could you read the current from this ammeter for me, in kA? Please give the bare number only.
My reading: 0.45
